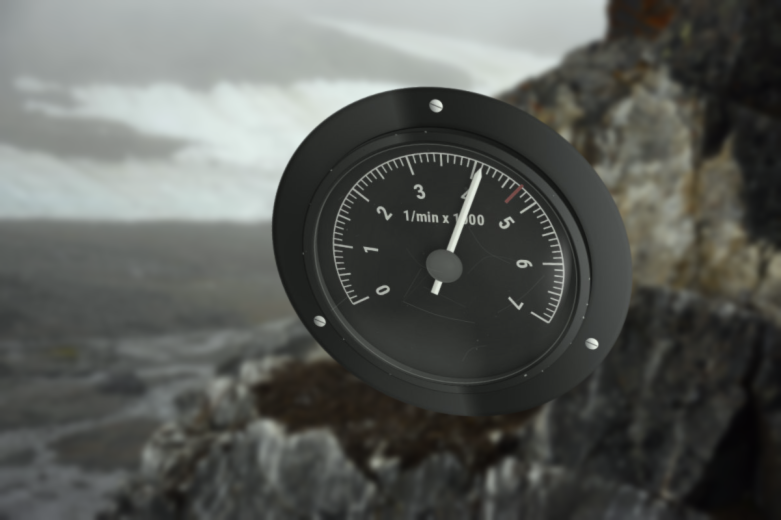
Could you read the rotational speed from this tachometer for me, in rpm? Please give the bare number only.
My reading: 4100
